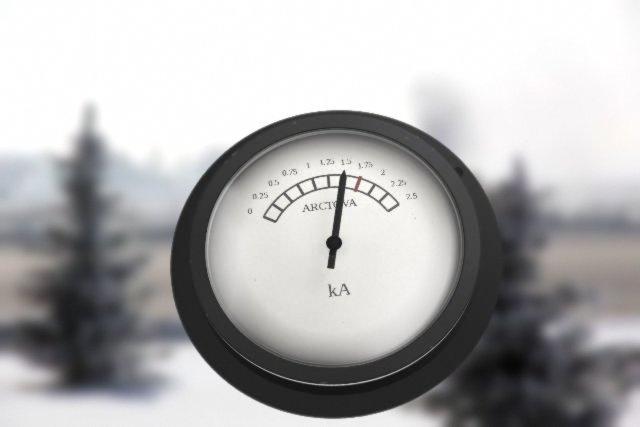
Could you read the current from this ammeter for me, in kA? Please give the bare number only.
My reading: 1.5
